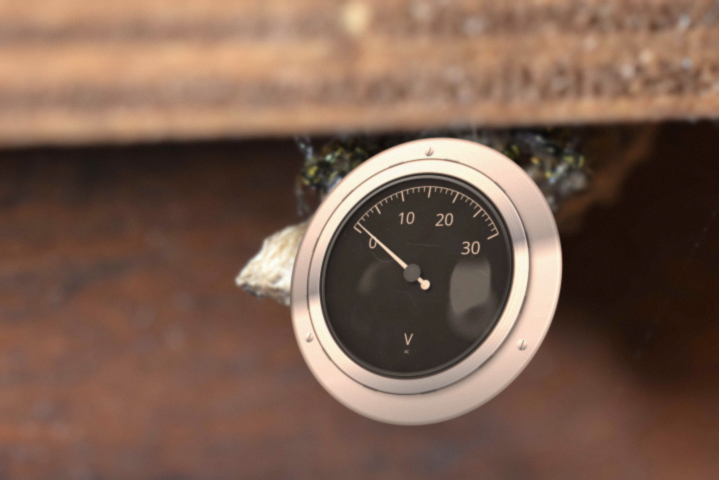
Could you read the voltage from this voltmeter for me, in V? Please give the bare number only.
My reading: 1
